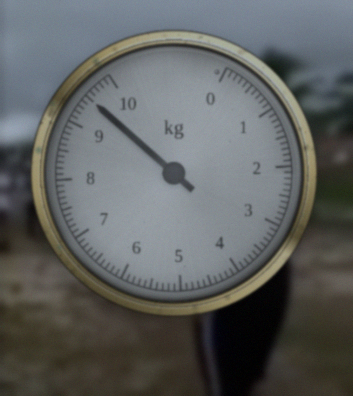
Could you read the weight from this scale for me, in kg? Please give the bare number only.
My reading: 9.5
